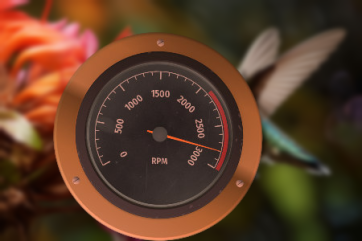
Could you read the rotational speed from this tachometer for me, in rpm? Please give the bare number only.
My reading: 2800
